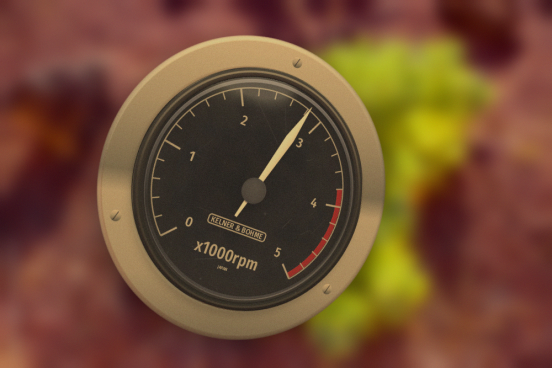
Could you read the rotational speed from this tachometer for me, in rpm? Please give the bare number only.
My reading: 2800
